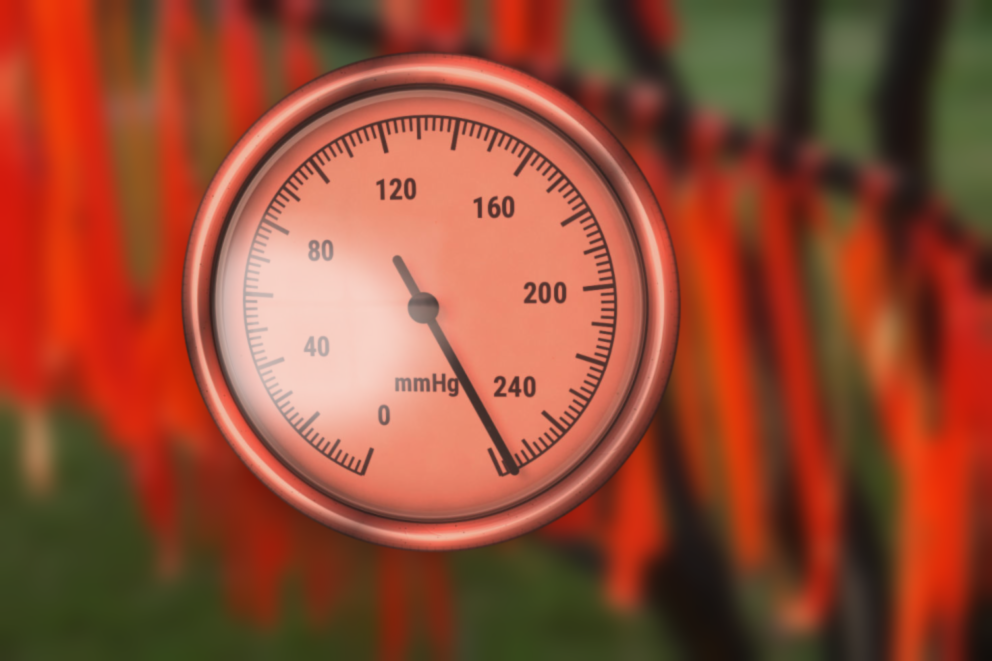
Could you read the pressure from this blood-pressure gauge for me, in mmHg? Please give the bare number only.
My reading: 256
